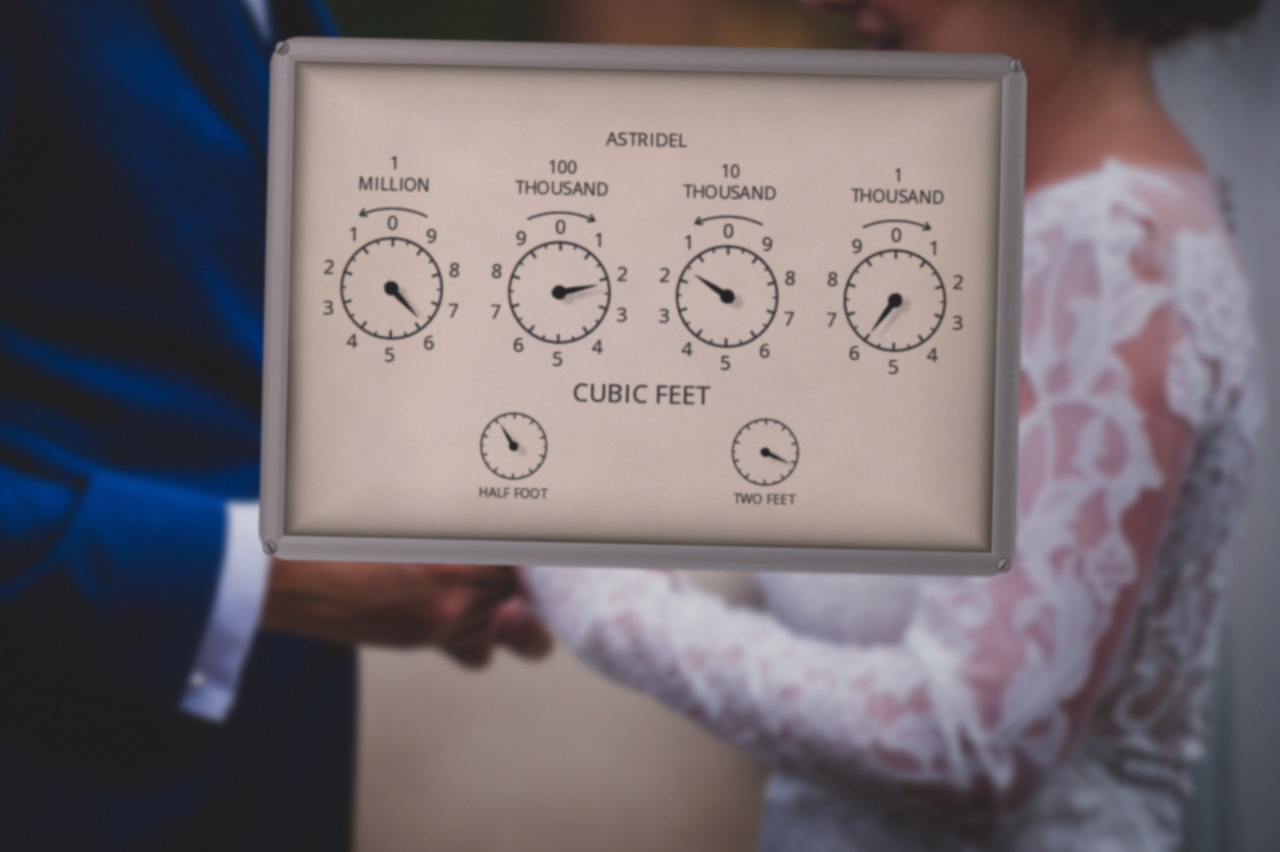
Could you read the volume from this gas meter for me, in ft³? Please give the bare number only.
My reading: 621600
